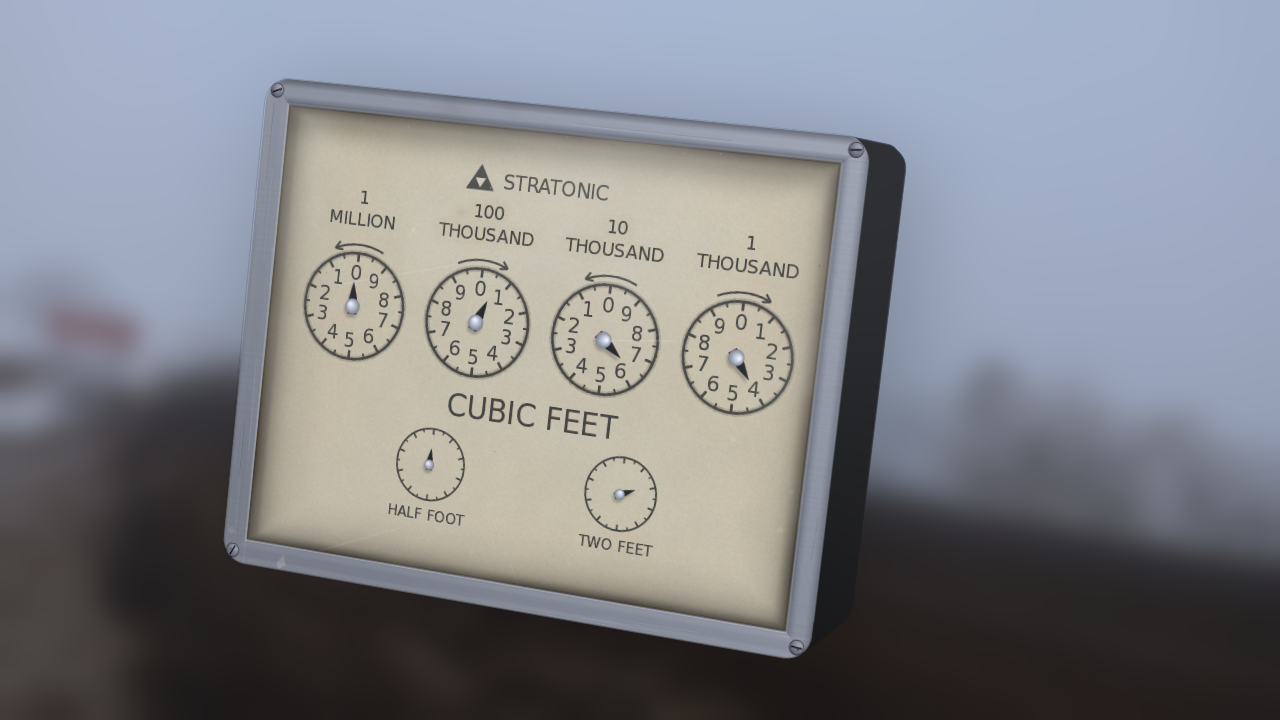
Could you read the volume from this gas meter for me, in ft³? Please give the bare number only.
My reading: 6400
